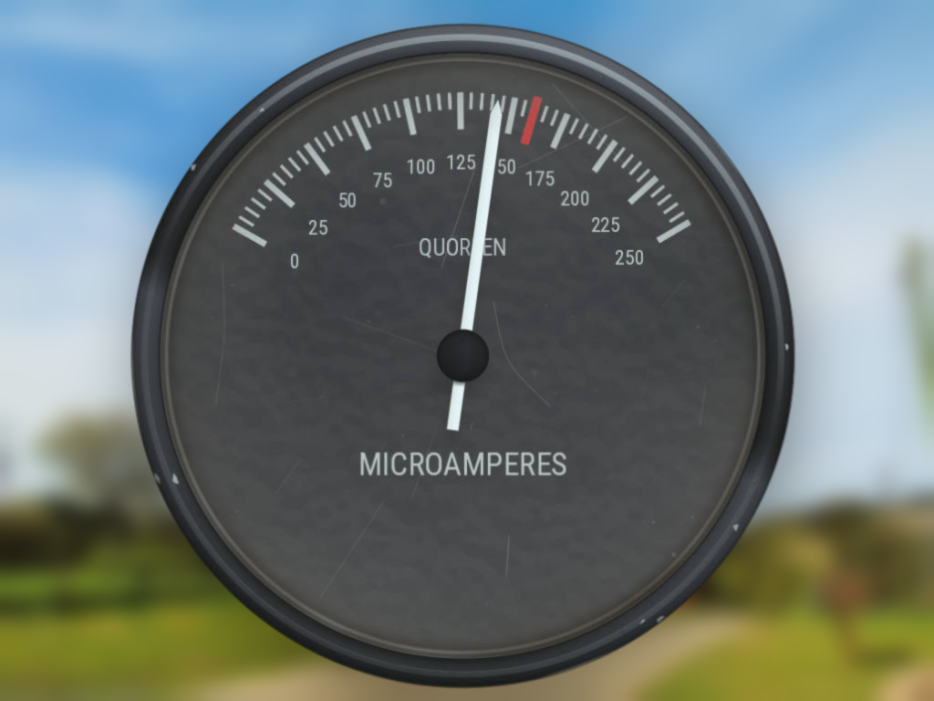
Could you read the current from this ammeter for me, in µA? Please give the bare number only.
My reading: 142.5
